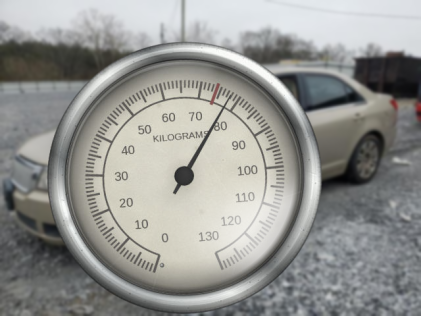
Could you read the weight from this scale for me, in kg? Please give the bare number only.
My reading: 78
